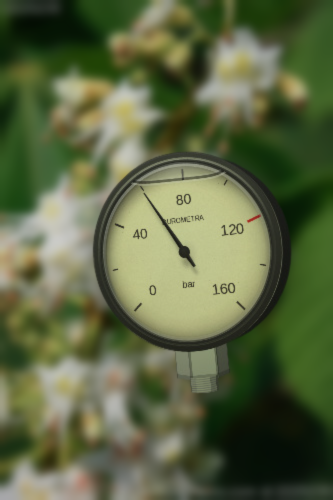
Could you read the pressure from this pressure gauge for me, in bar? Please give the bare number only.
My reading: 60
